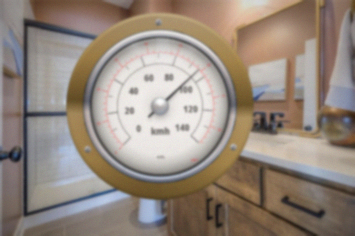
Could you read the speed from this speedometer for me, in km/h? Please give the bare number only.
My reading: 95
